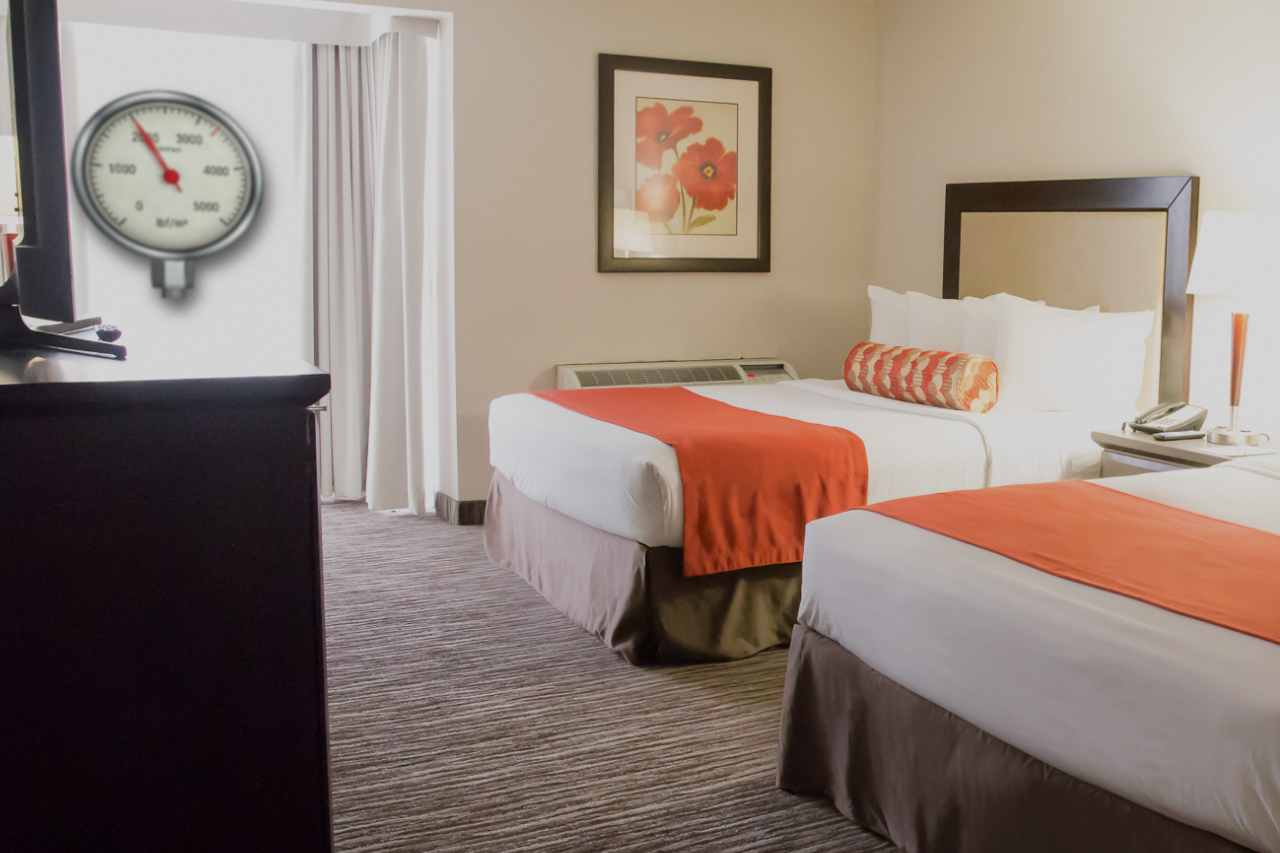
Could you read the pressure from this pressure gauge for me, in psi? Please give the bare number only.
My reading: 2000
